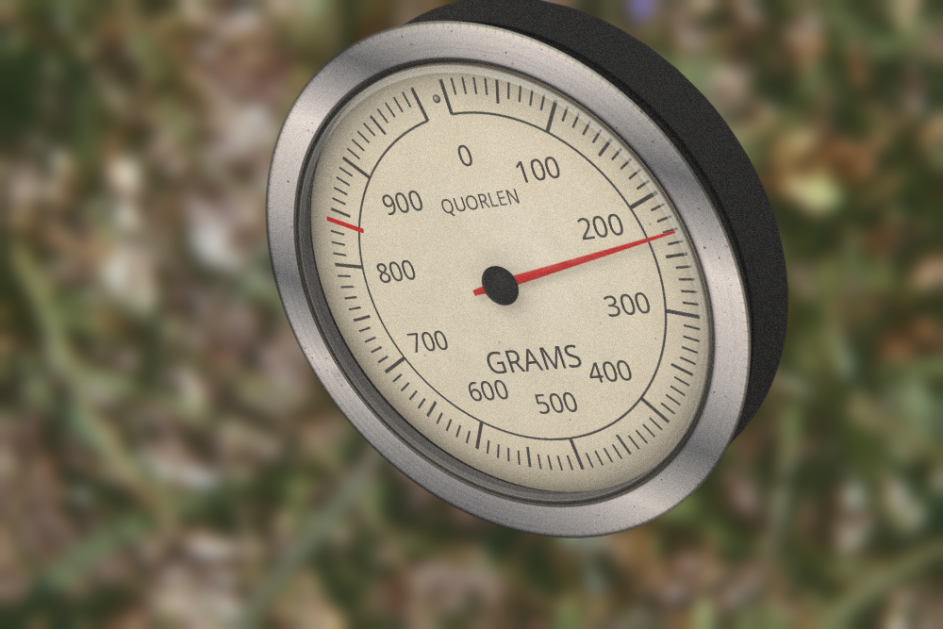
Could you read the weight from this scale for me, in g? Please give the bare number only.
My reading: 230
